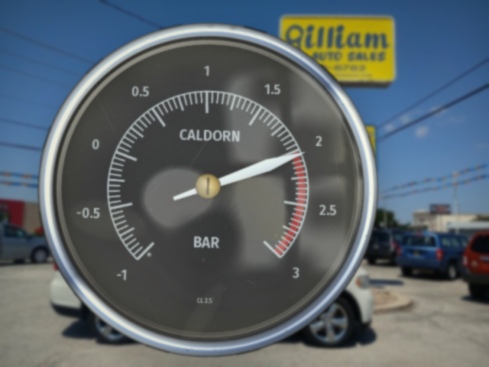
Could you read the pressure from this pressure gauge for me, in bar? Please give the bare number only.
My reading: 2.05
